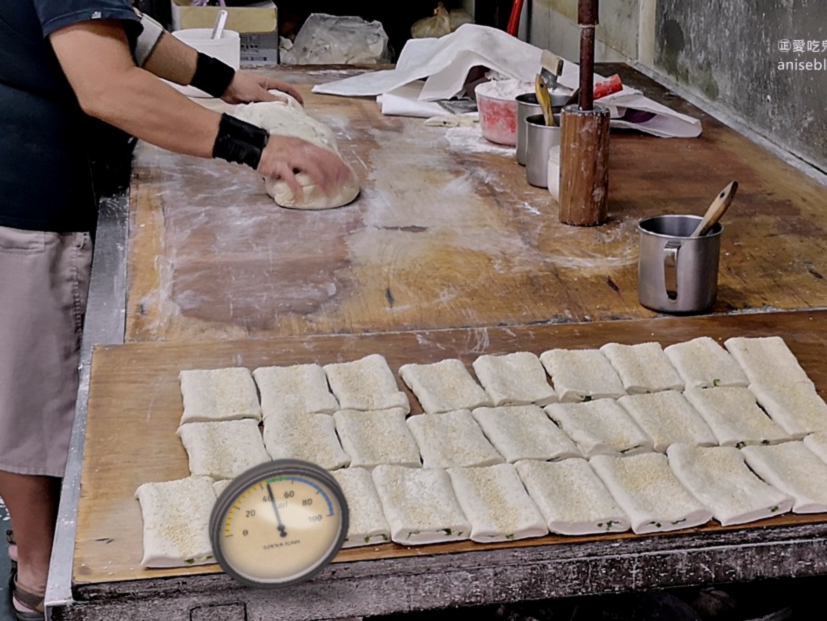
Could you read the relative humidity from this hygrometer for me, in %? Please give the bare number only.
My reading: 44
